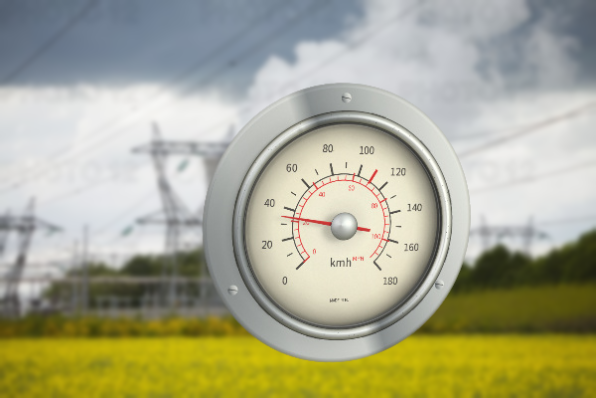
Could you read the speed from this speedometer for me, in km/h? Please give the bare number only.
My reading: 35
